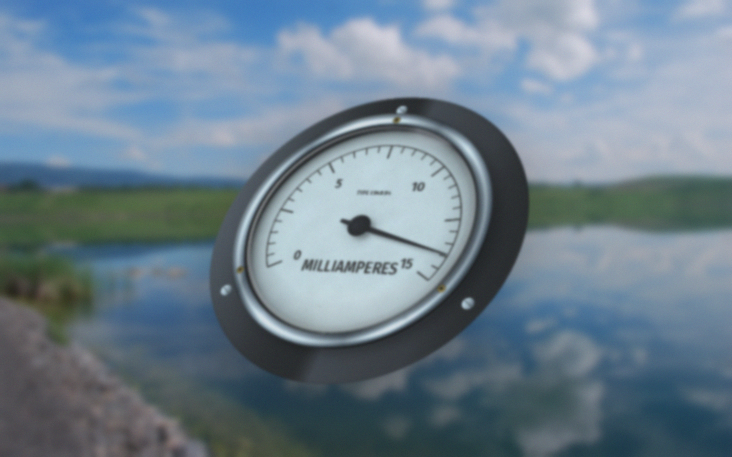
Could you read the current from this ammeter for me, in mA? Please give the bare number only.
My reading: 14
